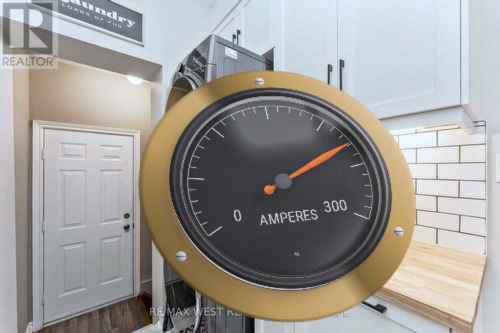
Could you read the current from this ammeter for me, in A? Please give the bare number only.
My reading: 230
